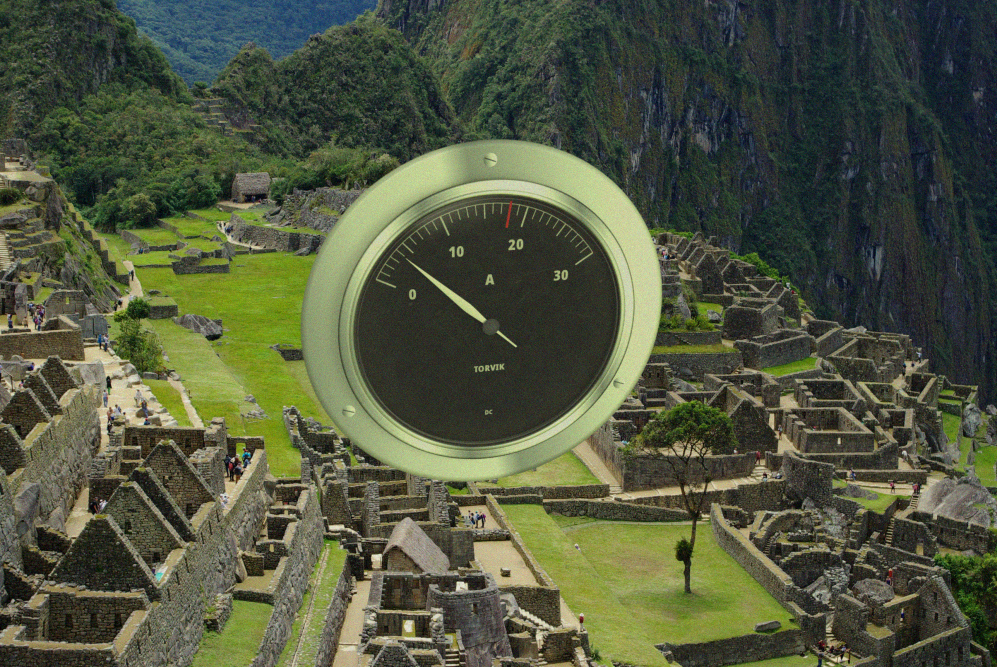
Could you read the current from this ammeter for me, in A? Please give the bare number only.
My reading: 4
